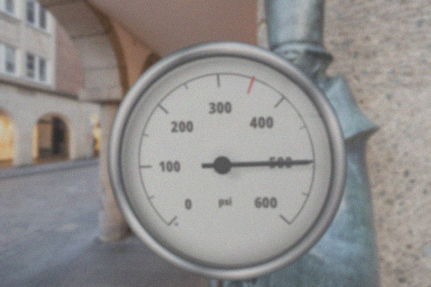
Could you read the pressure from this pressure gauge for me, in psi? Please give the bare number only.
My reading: 500
